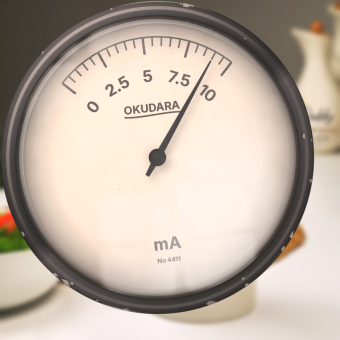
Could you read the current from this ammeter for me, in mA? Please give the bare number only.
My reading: 9
